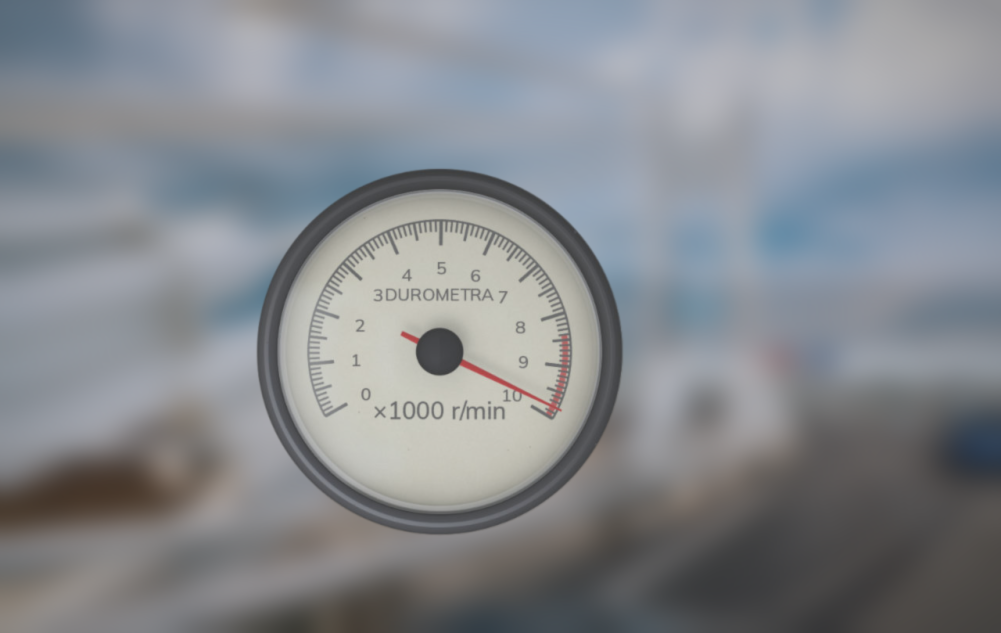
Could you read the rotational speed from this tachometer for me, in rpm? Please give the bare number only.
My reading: 9800
